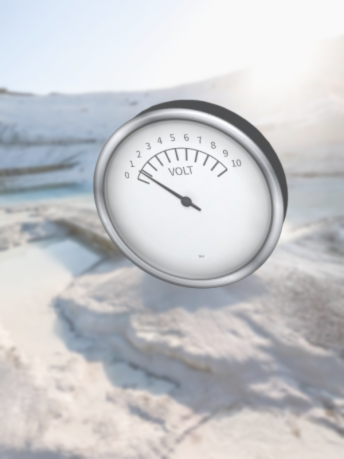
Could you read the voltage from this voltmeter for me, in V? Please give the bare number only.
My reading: 1
